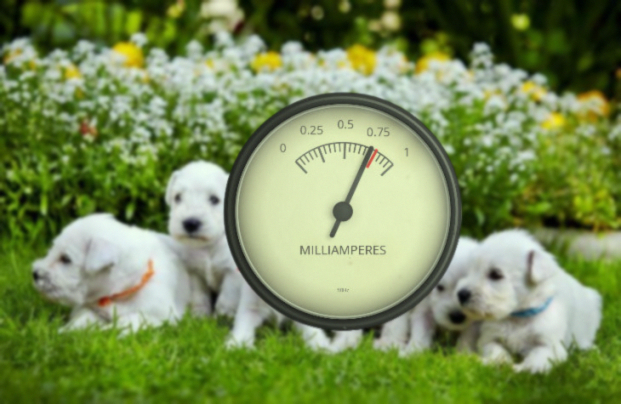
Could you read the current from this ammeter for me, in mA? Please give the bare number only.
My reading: 0.75
